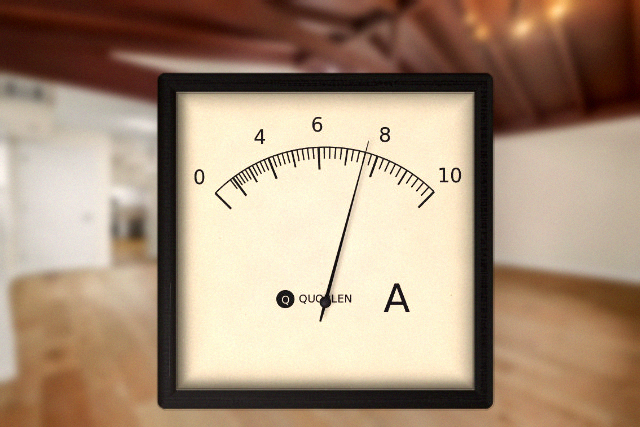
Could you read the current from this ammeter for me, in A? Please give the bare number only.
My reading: 7.6
